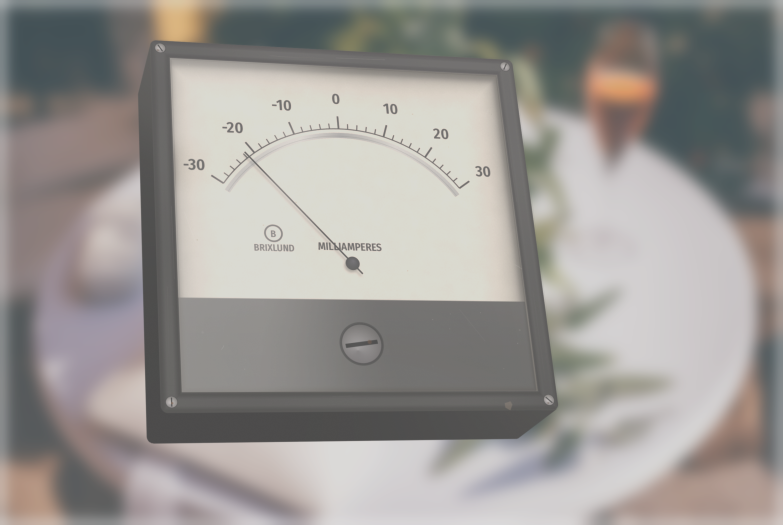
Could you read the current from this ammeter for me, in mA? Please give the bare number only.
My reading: -22
